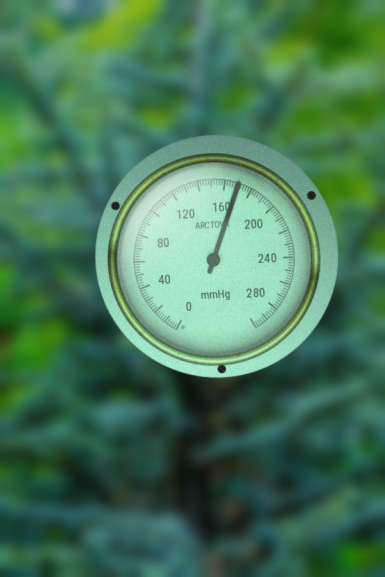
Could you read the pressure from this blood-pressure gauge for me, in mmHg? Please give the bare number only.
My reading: 170
